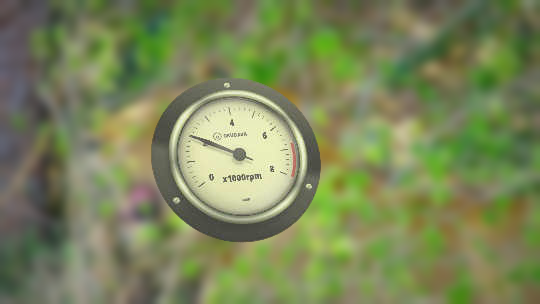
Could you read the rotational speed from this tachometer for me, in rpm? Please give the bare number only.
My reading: 2000
